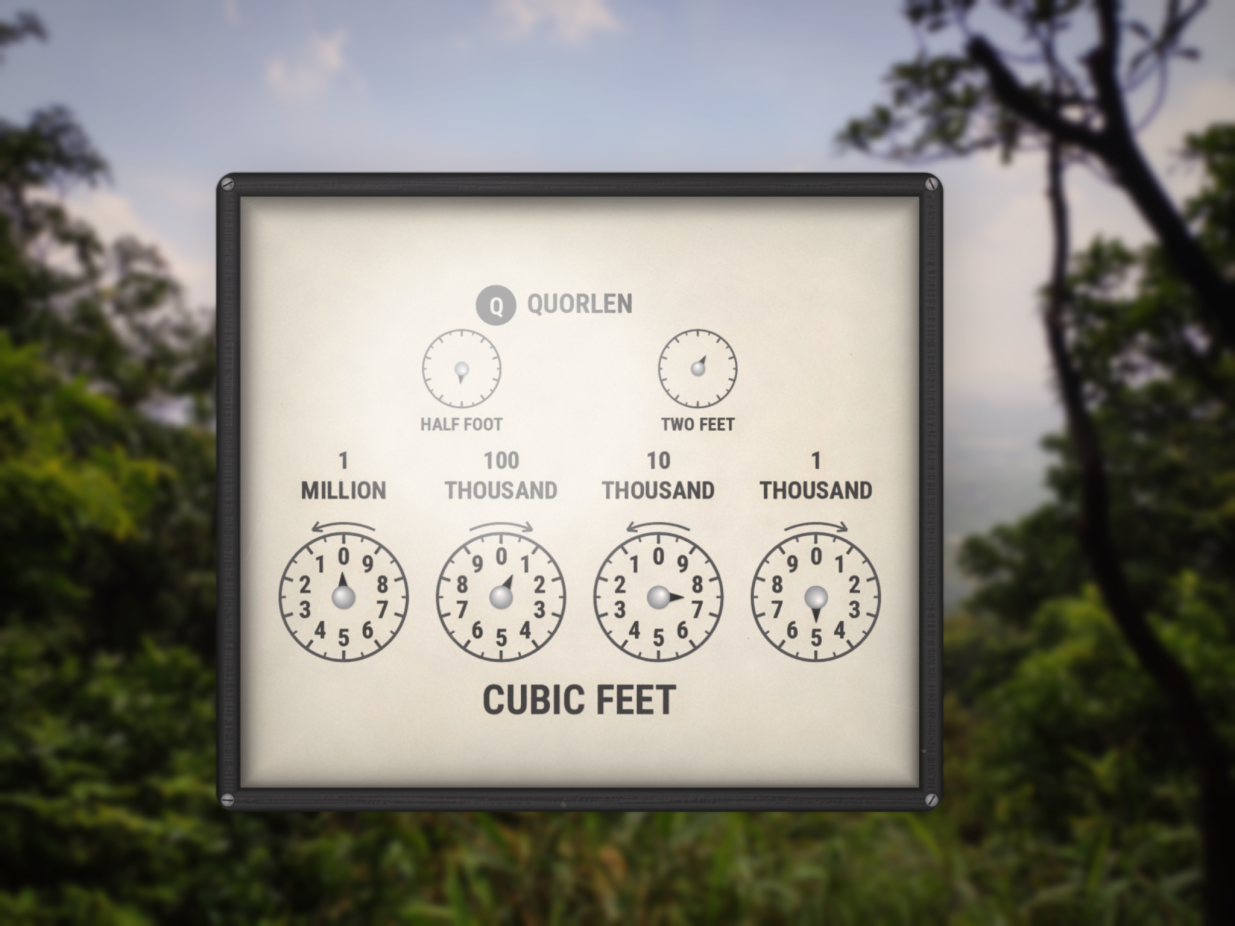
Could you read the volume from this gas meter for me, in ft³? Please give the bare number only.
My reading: 7500
